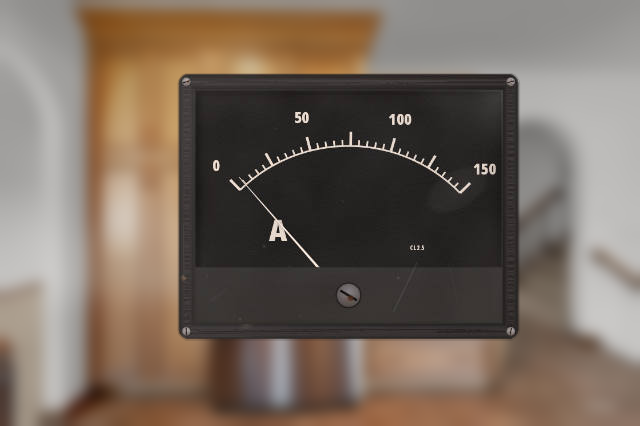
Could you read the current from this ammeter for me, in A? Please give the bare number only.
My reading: 5
